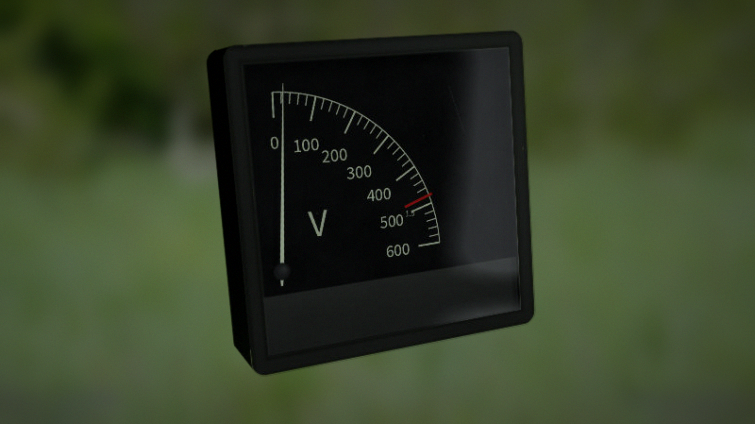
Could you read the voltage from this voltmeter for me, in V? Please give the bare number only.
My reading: 20
